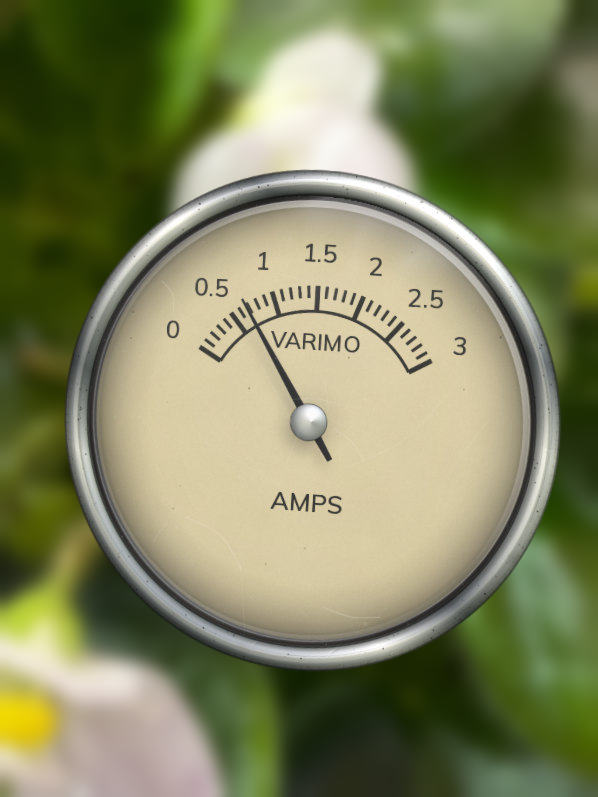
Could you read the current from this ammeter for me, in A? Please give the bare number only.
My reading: 0.7
